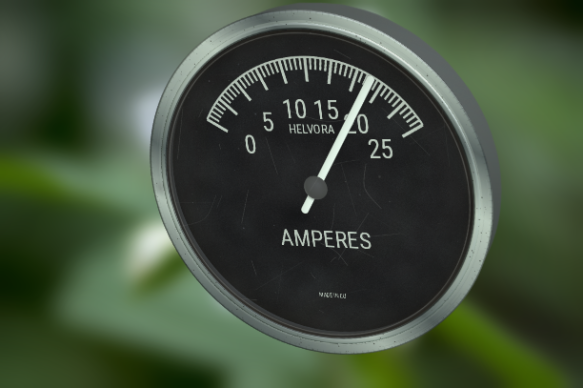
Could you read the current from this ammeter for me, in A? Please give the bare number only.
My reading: 19
